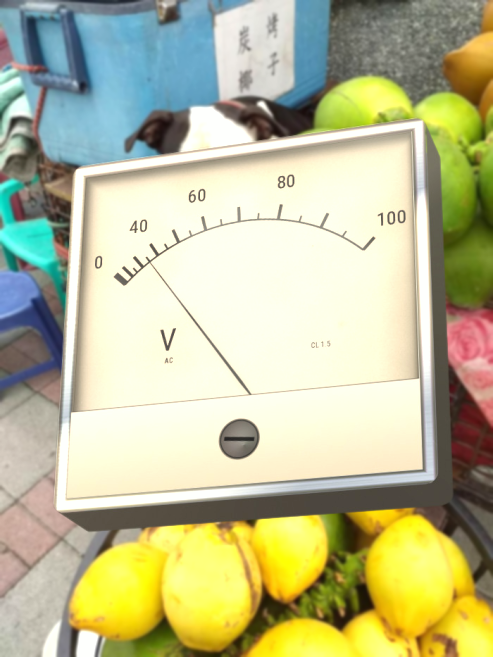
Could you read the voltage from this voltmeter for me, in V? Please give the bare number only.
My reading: 35
